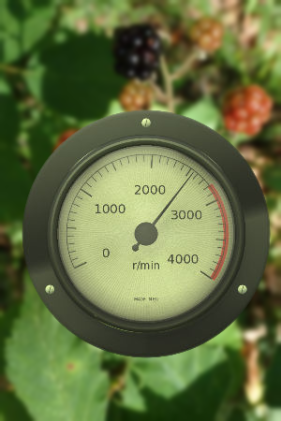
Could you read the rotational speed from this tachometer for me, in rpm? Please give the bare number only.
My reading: 2550
